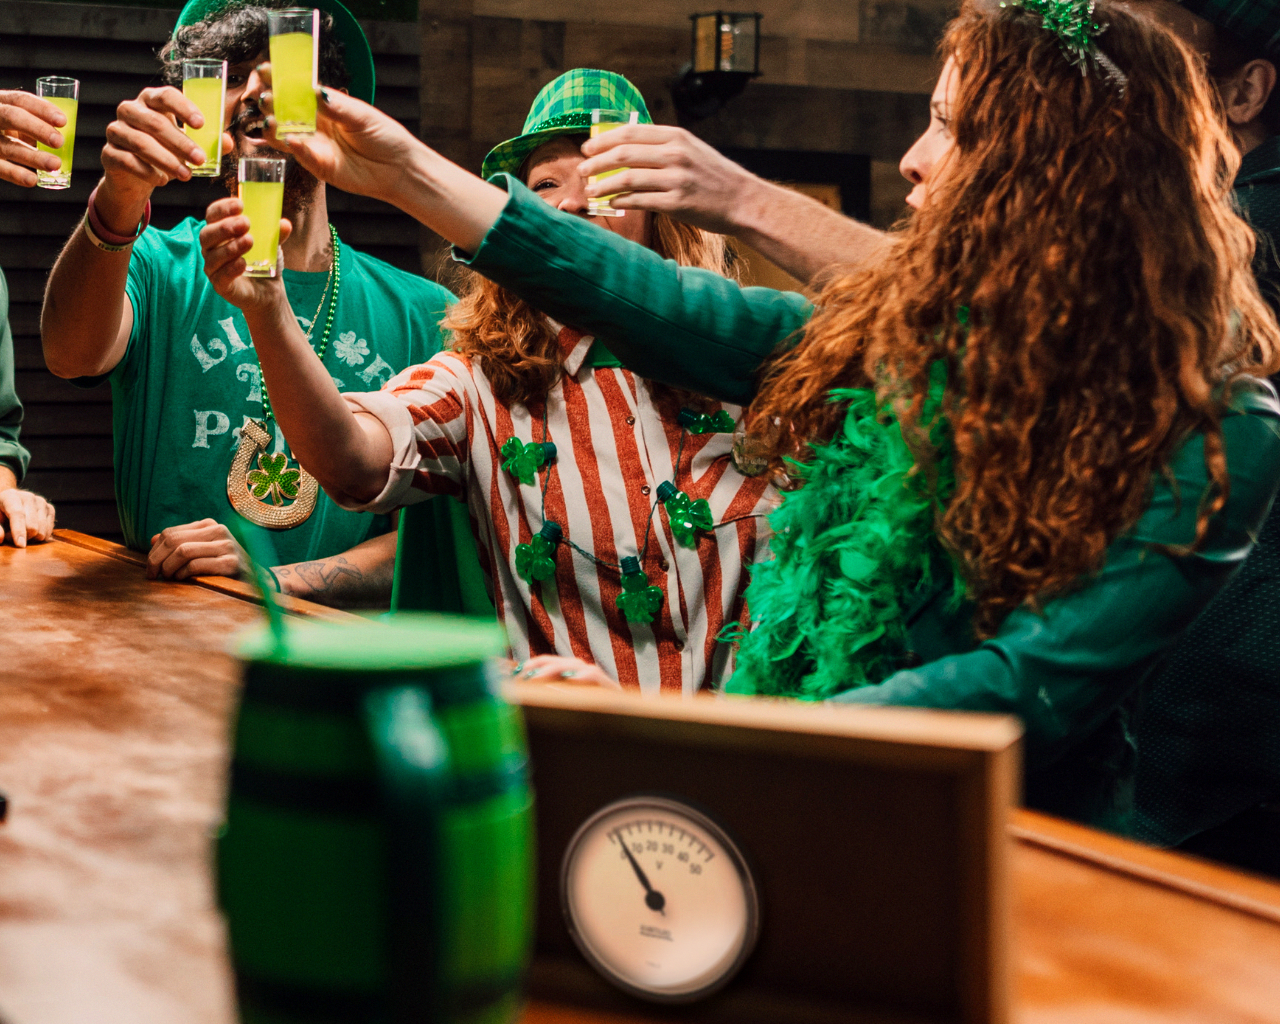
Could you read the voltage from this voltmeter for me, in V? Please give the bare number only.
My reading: 5
